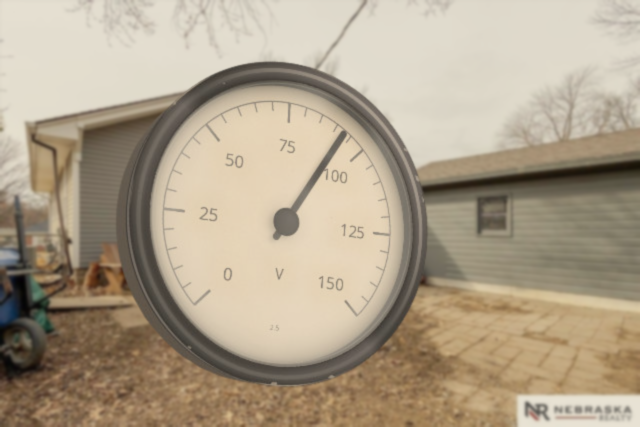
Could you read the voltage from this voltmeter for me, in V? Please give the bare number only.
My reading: 92.5
